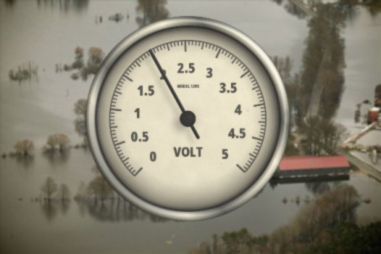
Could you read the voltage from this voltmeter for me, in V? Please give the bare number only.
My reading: 2
